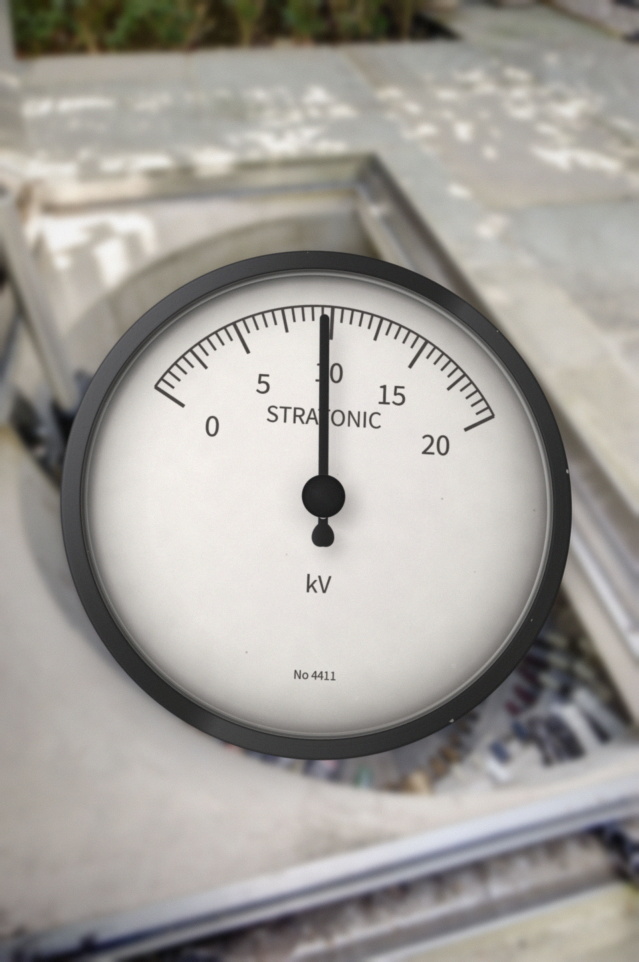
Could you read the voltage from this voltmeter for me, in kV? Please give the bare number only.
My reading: 9.5
